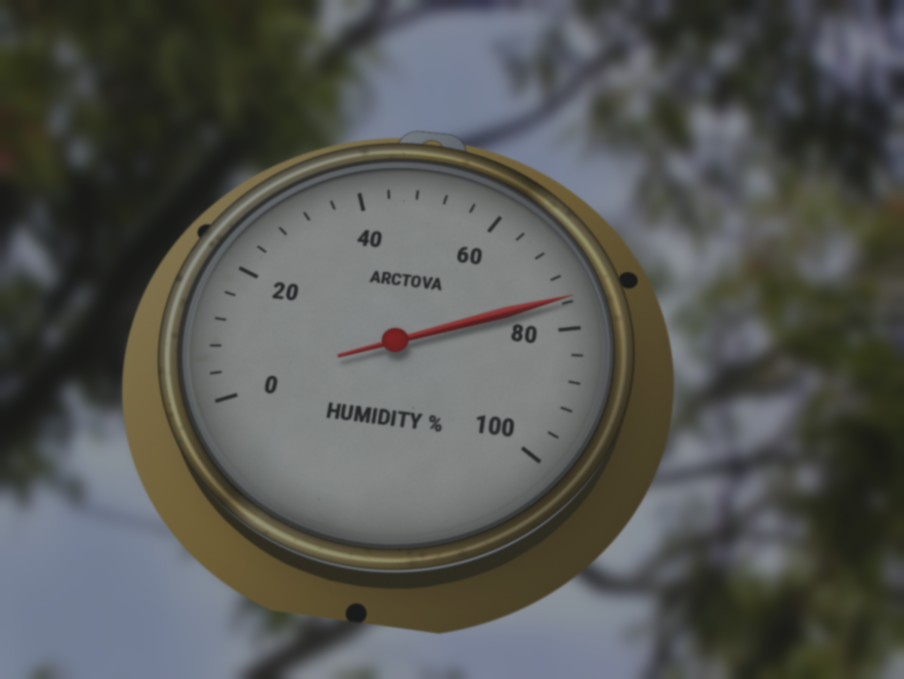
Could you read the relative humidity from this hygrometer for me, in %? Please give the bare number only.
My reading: 76
